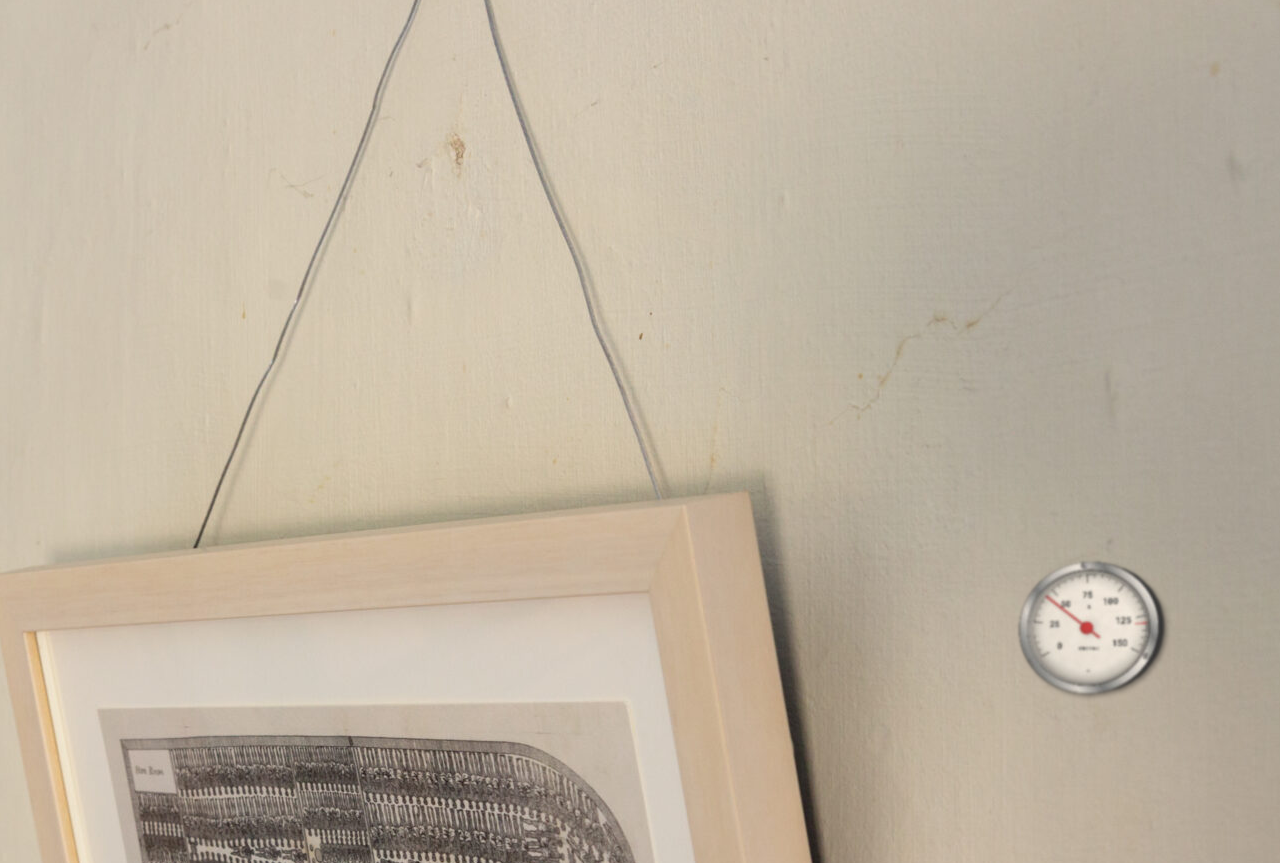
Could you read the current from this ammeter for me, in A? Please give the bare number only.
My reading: 45
